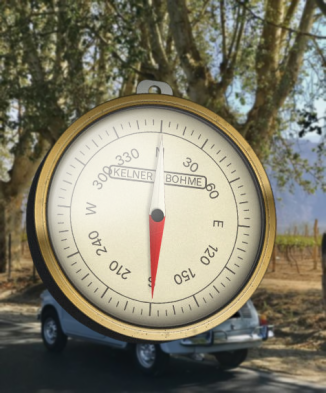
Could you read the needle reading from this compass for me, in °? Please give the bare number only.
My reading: 180
